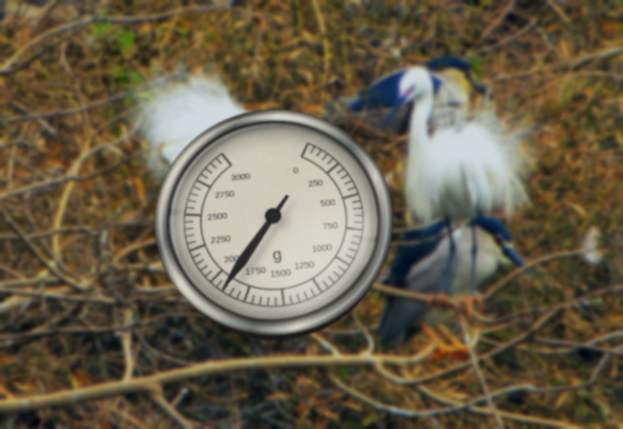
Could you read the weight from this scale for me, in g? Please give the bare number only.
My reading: 1900
